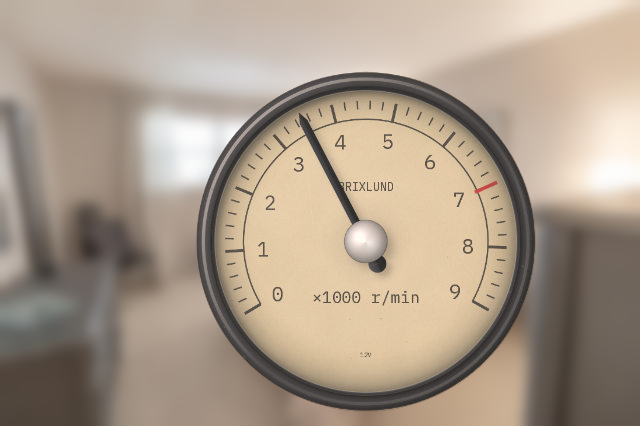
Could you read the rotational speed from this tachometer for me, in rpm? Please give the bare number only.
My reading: 3500
